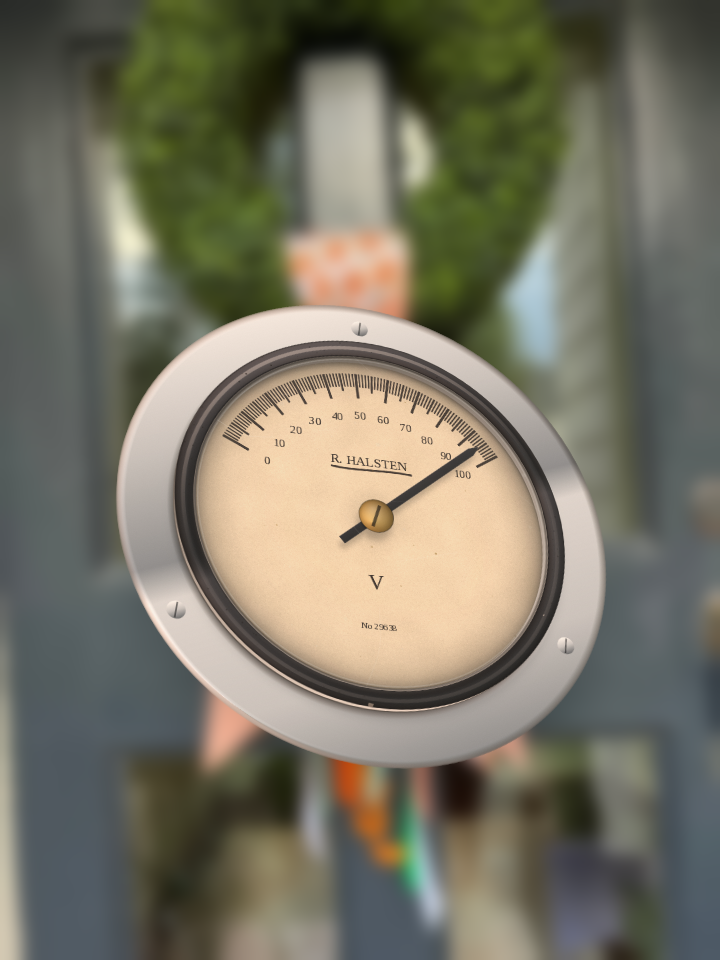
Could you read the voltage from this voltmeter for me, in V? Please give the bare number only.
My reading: 95
